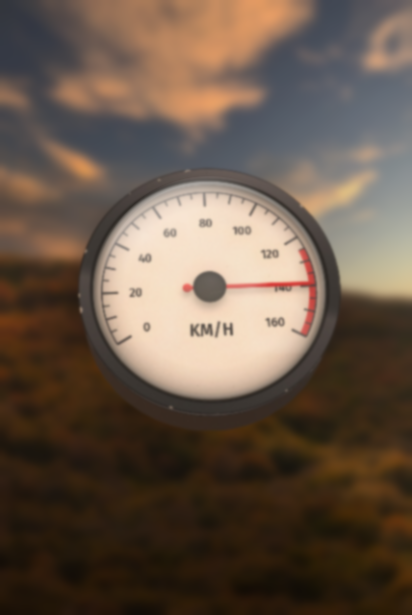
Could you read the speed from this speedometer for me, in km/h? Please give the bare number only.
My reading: 140
